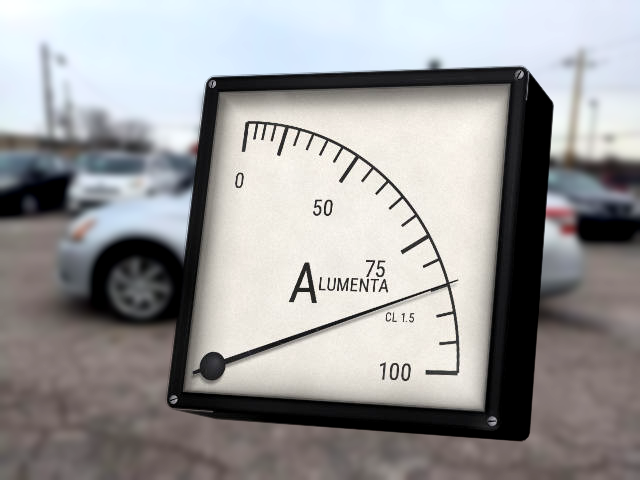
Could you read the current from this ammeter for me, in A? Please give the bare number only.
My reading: 85
